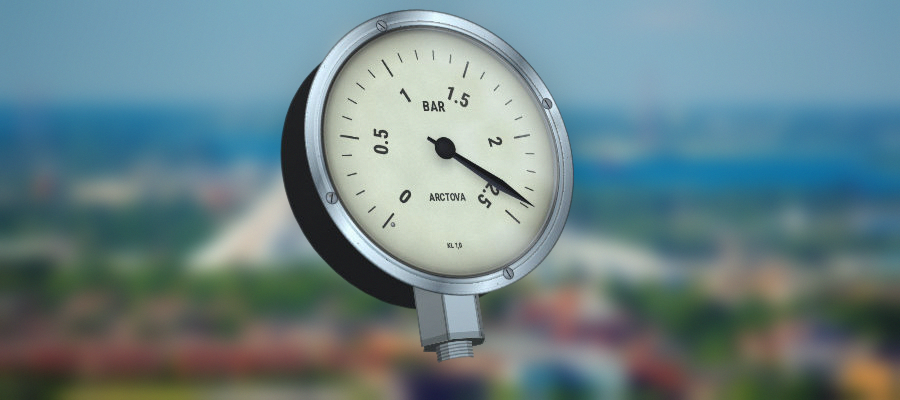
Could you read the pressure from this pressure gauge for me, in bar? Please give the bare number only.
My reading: 2.4
